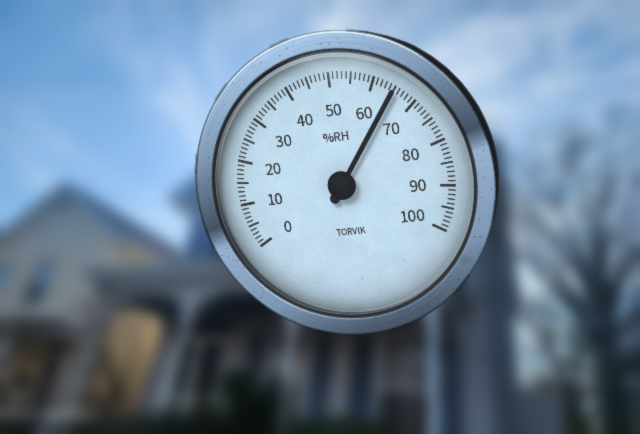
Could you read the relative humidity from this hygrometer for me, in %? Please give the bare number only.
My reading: 65
